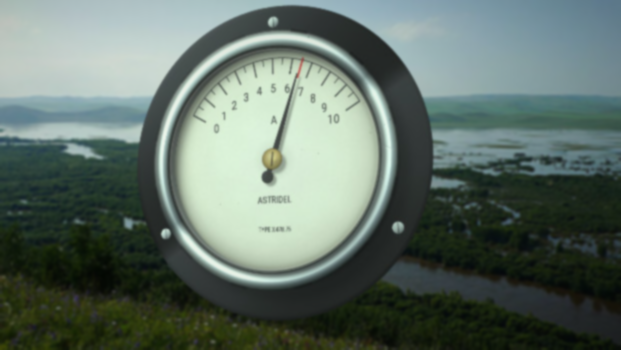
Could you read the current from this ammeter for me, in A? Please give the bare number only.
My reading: 6.5
